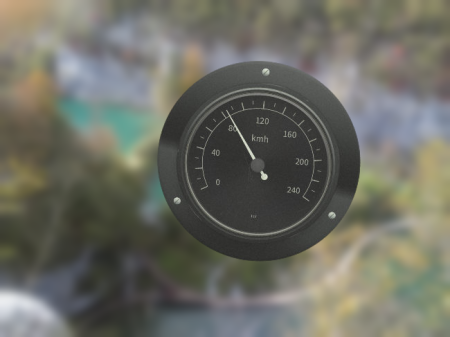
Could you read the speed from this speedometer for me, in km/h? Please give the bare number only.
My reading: 85
